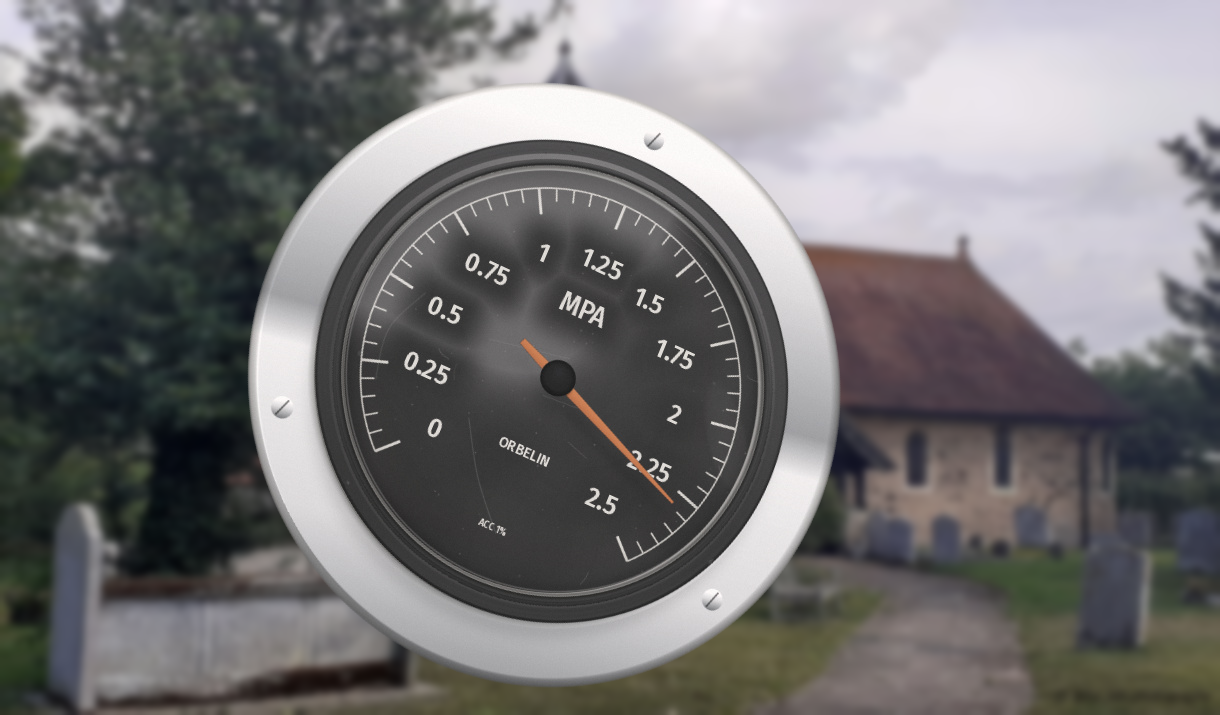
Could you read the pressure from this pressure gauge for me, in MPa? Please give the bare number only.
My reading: 2.3
